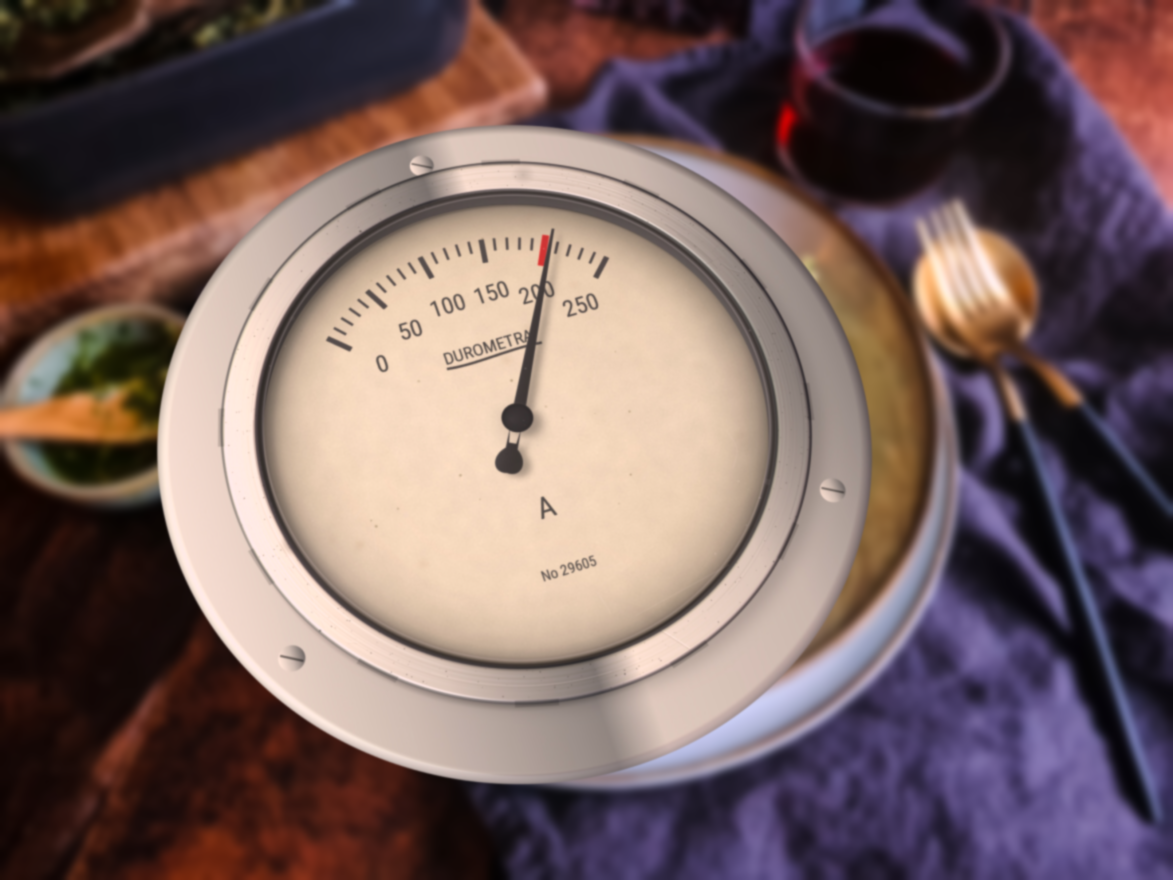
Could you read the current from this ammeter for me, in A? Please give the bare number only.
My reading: 205
